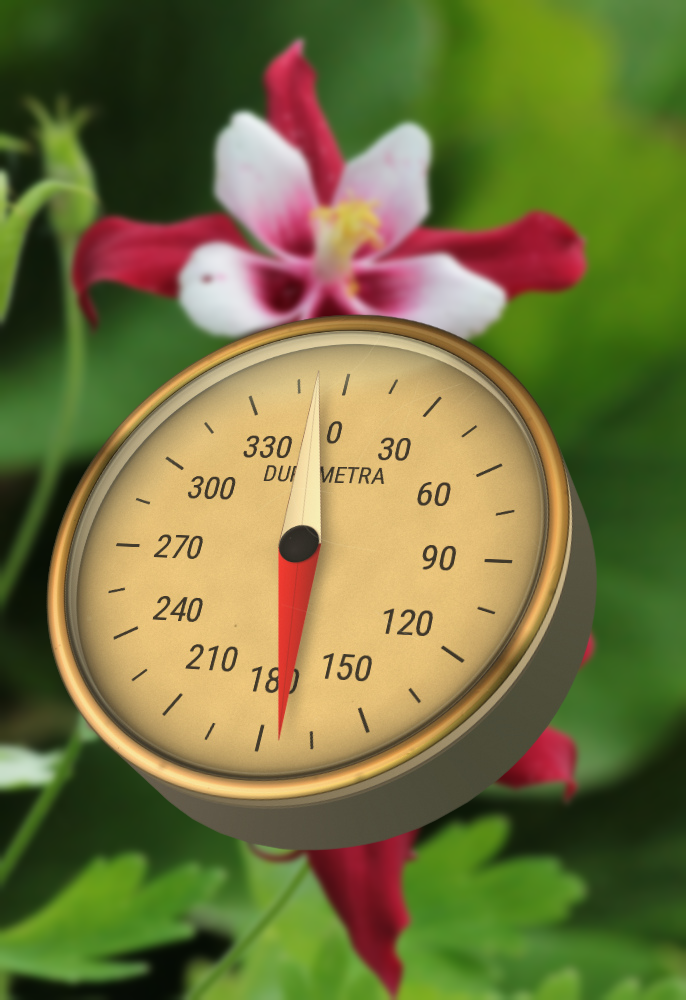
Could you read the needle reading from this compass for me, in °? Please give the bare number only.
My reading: 172.5
